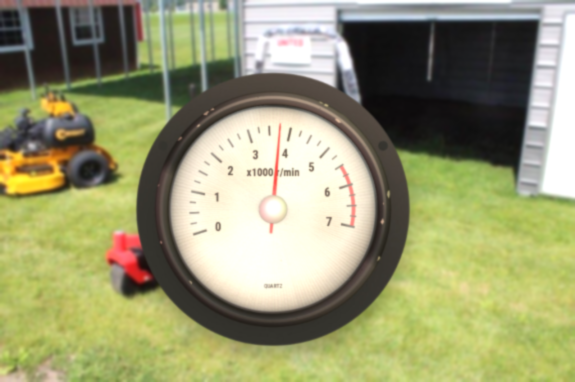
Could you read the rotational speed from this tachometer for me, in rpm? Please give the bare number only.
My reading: 3750
